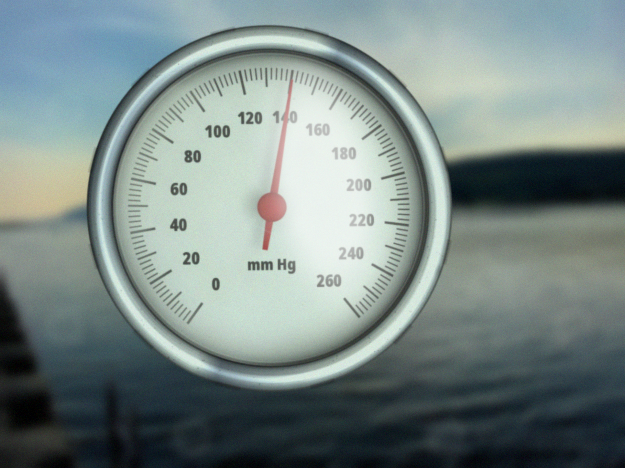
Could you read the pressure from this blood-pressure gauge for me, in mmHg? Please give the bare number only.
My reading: 140
